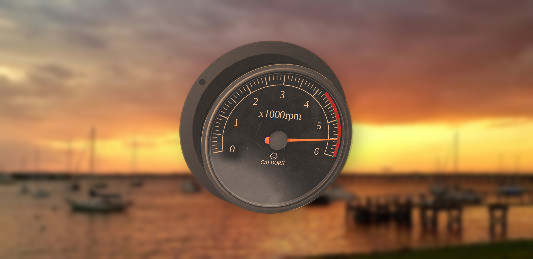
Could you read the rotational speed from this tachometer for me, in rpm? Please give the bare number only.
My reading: 5500
